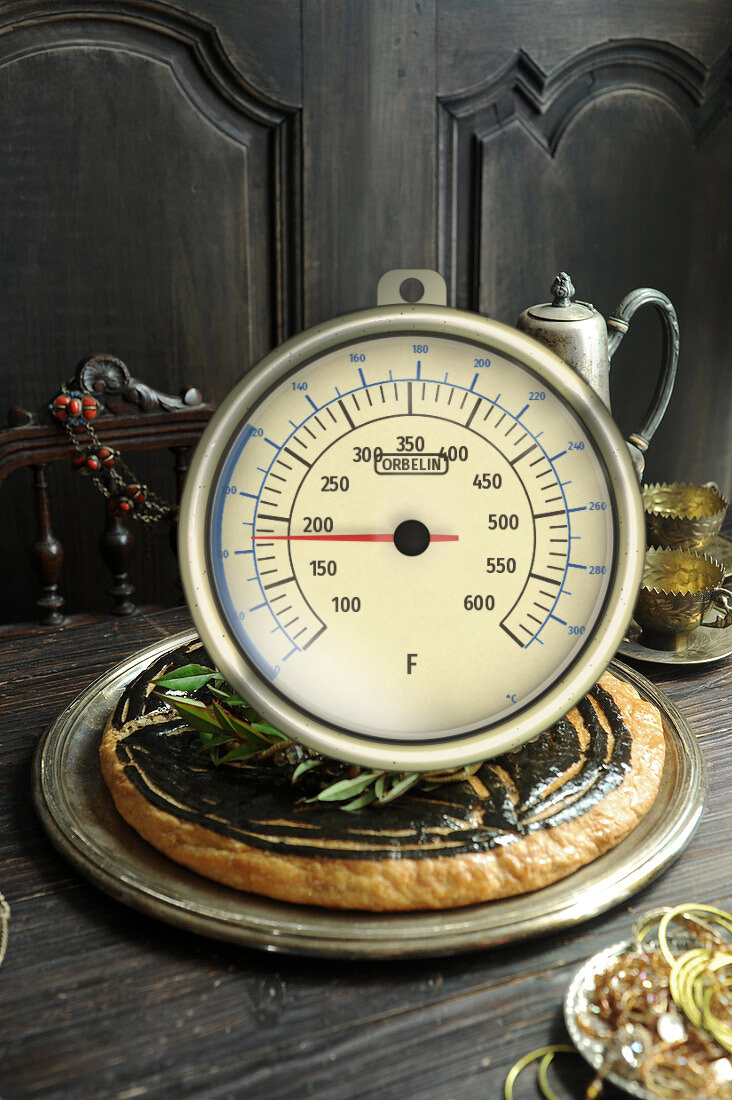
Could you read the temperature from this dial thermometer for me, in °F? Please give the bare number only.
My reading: 185
